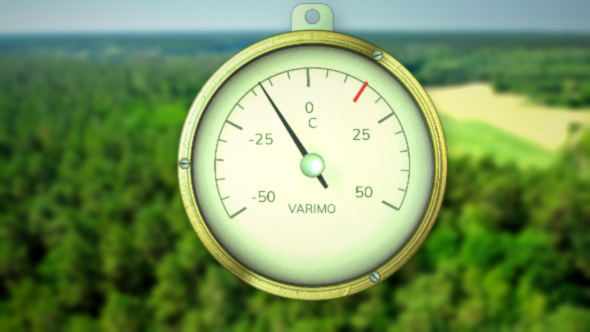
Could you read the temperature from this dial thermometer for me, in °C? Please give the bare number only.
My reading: -12.5
